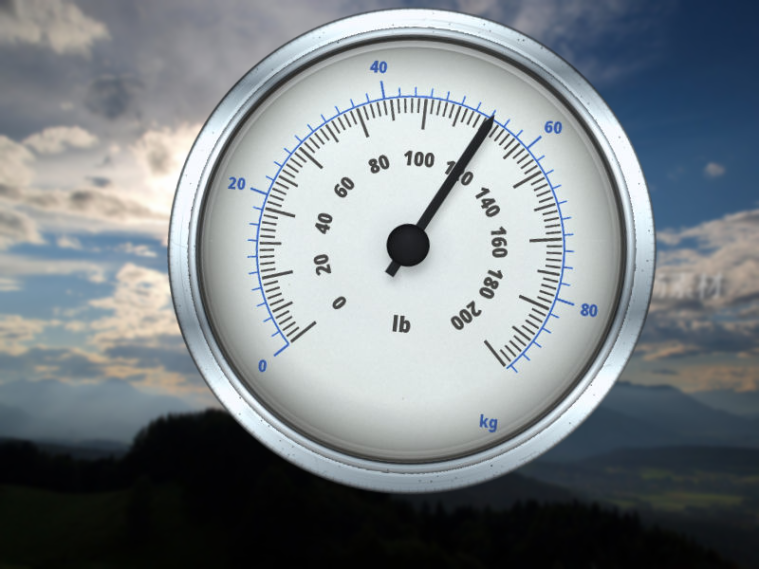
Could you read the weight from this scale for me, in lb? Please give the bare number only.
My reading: 120
